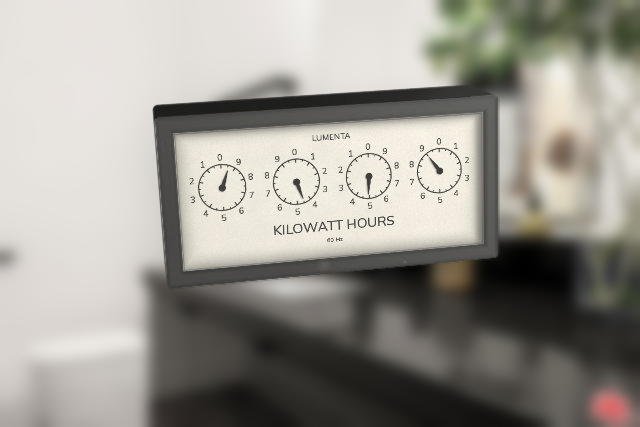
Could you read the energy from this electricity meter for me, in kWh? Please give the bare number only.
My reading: 9449
